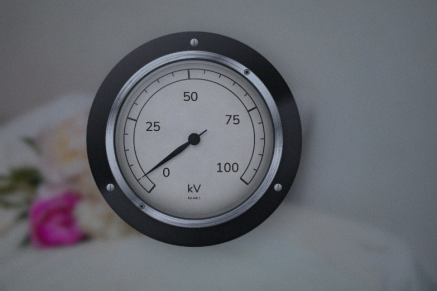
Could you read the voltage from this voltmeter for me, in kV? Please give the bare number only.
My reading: 5
